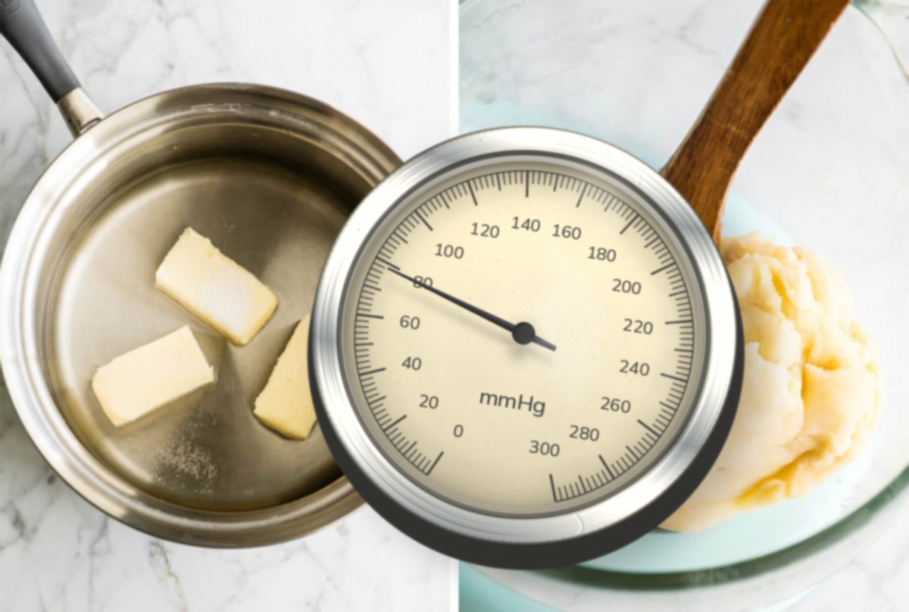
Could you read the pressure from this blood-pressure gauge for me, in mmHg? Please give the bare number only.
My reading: 78
